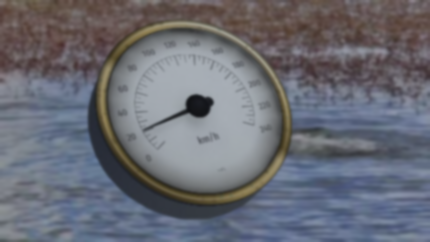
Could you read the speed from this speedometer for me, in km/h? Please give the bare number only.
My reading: 20
